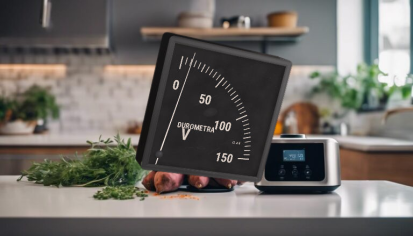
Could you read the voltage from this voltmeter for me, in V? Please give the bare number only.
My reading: 10
